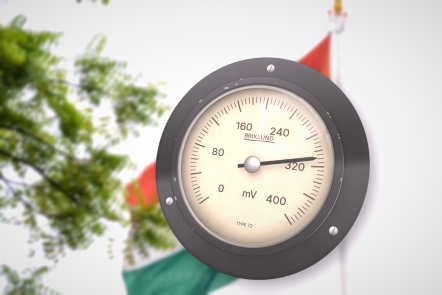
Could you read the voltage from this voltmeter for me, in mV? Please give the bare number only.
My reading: 310
